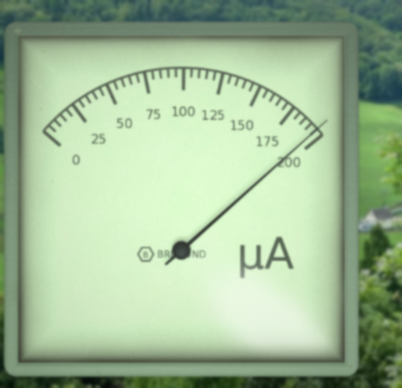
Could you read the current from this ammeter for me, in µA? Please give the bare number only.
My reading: 195
